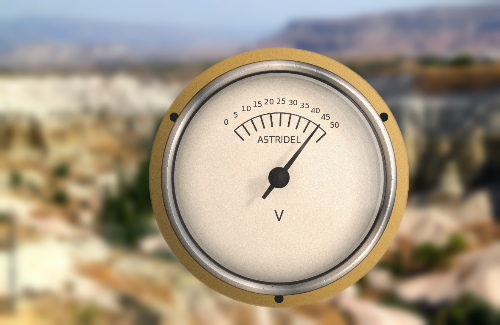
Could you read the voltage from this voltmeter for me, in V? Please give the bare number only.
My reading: 45
